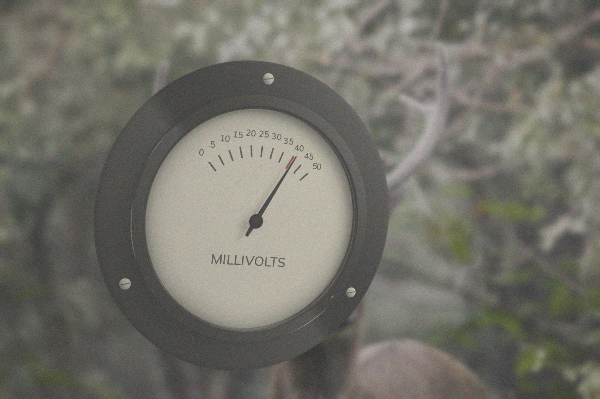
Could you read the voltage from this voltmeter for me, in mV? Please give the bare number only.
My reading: 40
